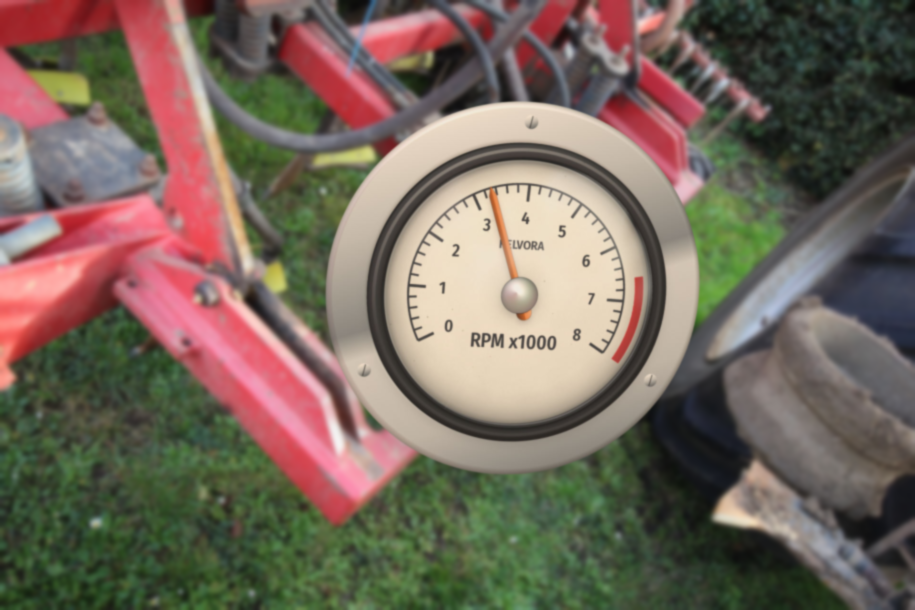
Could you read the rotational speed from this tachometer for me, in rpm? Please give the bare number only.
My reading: 3300
